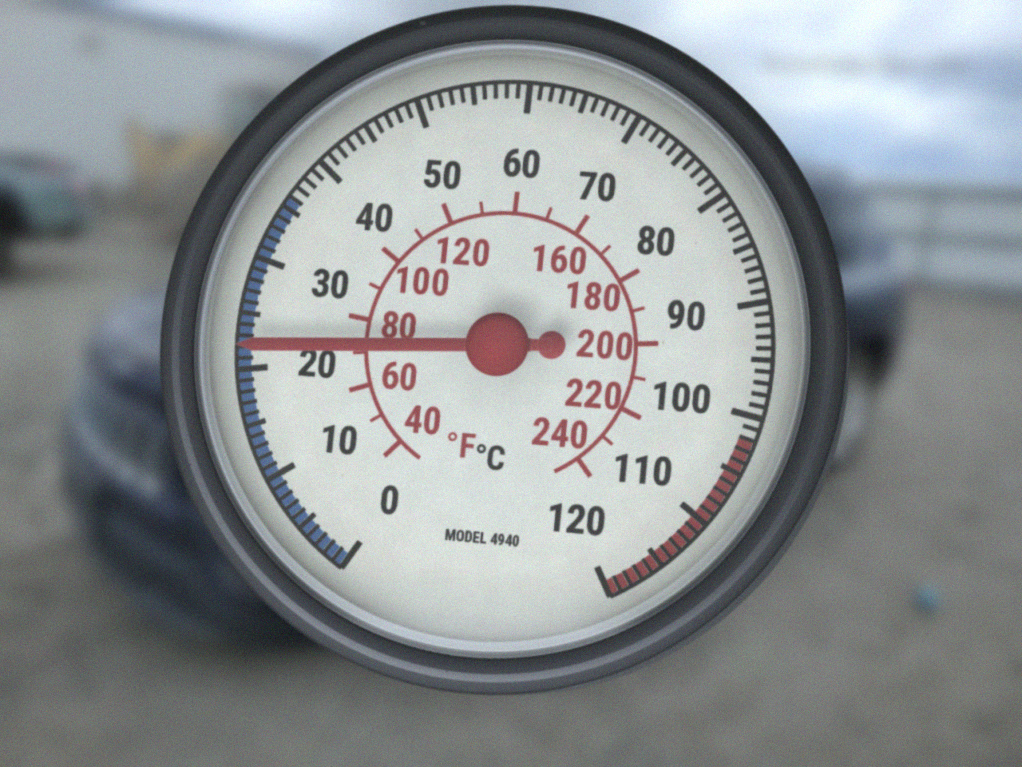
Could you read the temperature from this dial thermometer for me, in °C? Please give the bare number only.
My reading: 22
